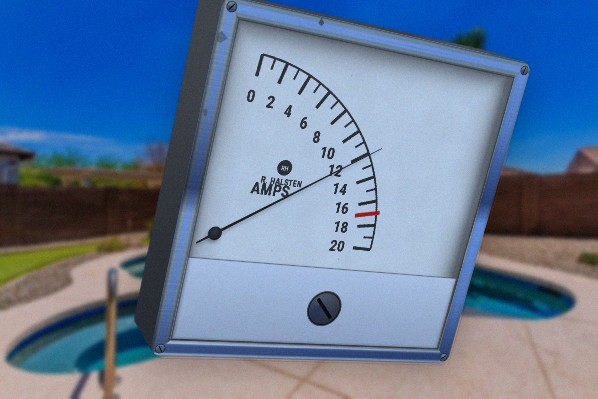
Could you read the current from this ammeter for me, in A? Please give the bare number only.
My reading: 12
